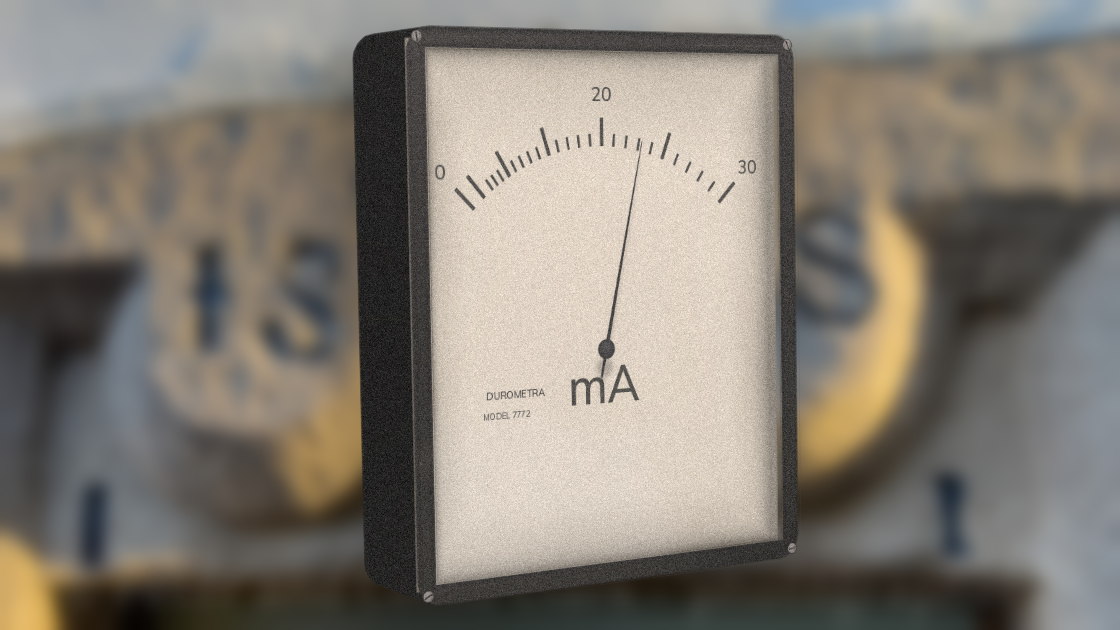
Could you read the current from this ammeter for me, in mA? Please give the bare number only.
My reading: 23
